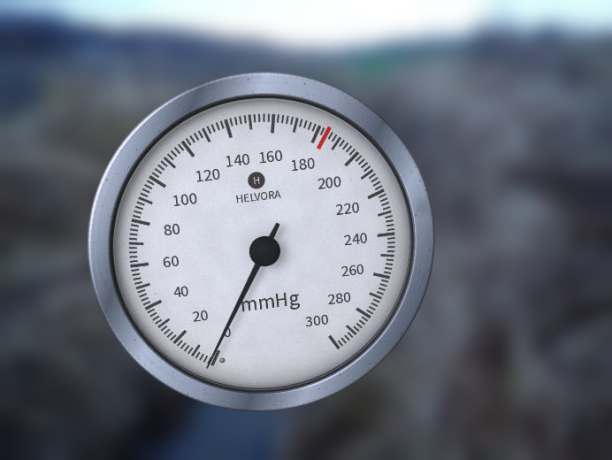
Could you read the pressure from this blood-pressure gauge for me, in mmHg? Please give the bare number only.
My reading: 2
